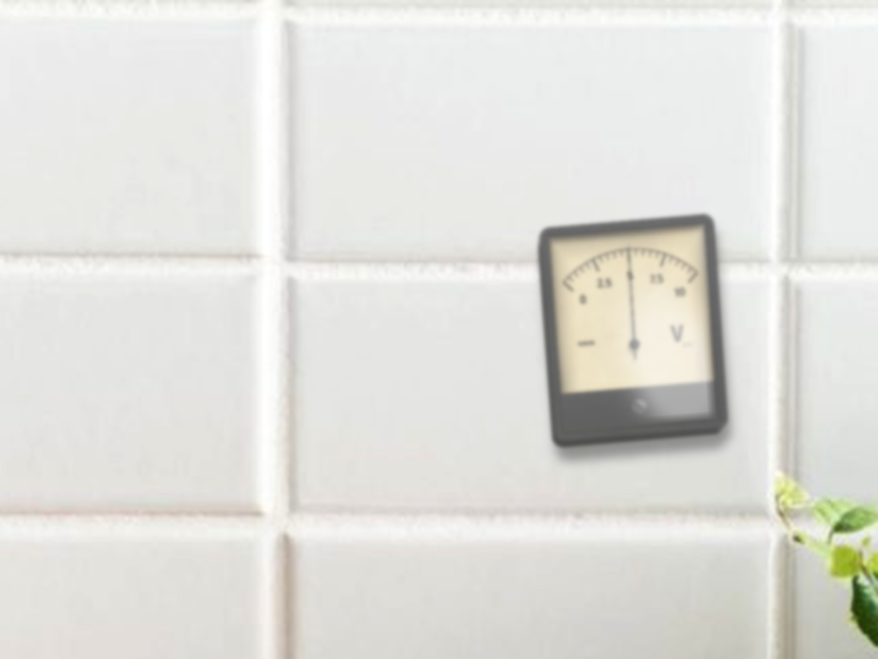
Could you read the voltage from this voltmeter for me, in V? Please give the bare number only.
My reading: 5
